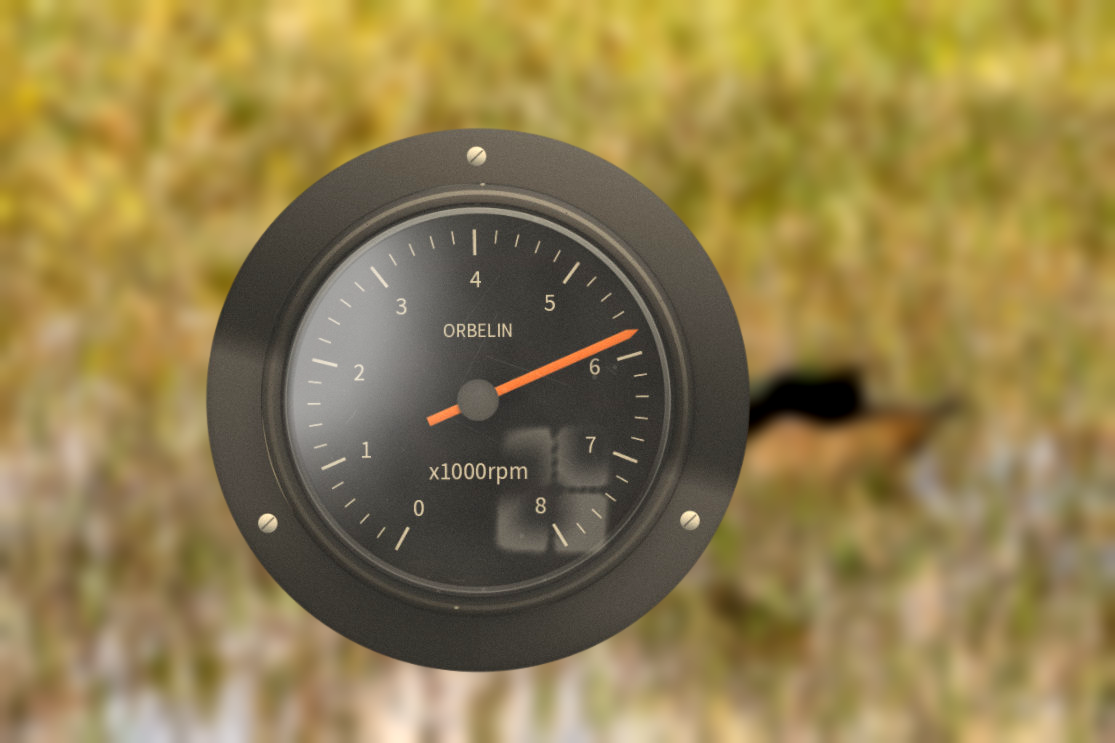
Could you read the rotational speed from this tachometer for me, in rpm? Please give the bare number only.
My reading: 5800
